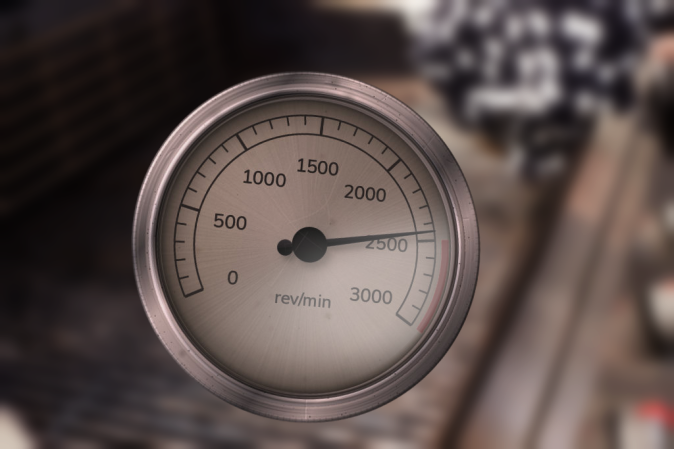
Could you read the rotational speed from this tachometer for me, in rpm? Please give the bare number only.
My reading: 2450
